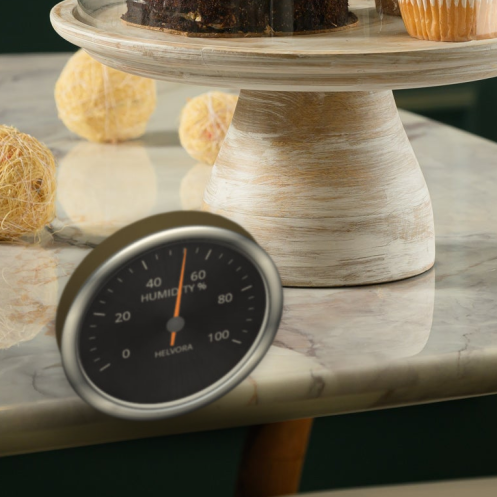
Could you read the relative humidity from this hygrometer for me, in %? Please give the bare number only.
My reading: 52
